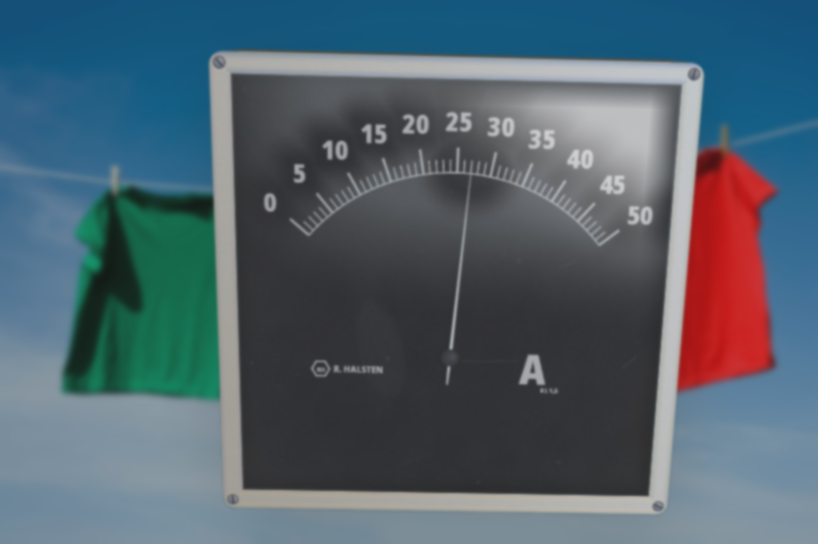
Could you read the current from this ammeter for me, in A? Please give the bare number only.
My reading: 27
